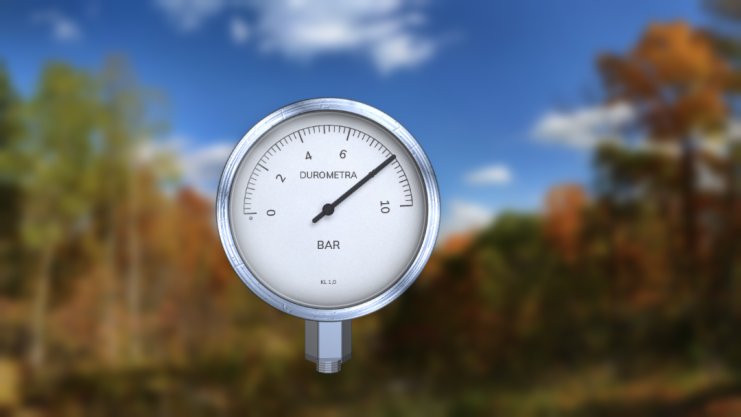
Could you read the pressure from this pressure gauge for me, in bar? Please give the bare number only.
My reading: 8
